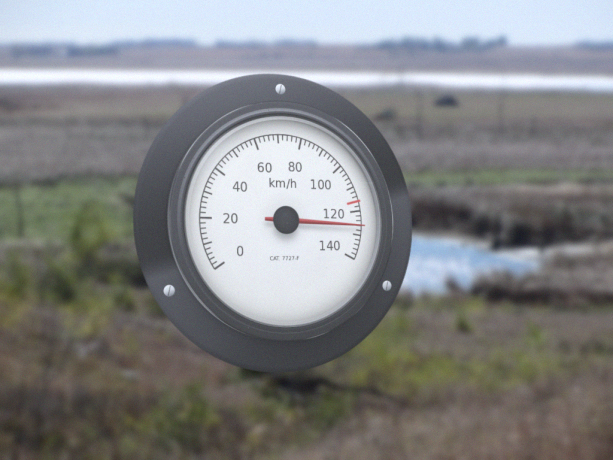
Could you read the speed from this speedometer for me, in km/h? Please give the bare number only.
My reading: 126
